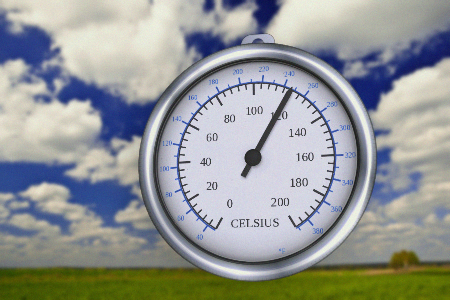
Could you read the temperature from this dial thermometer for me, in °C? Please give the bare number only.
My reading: 120
